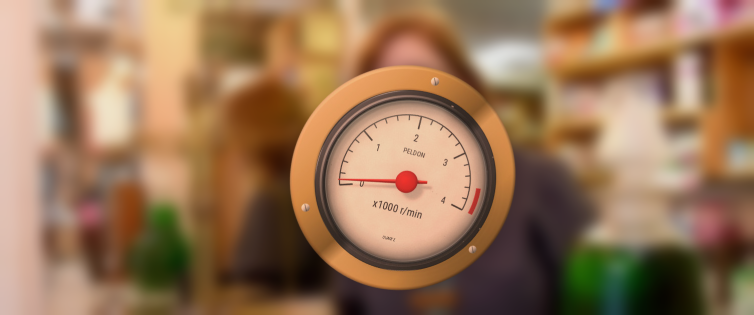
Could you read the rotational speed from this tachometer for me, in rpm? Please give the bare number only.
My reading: 100
